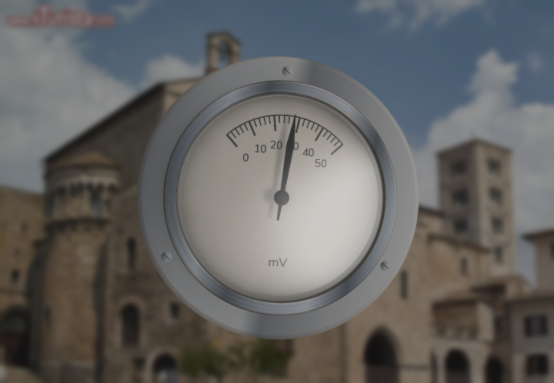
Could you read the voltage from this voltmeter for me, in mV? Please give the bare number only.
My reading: 28
